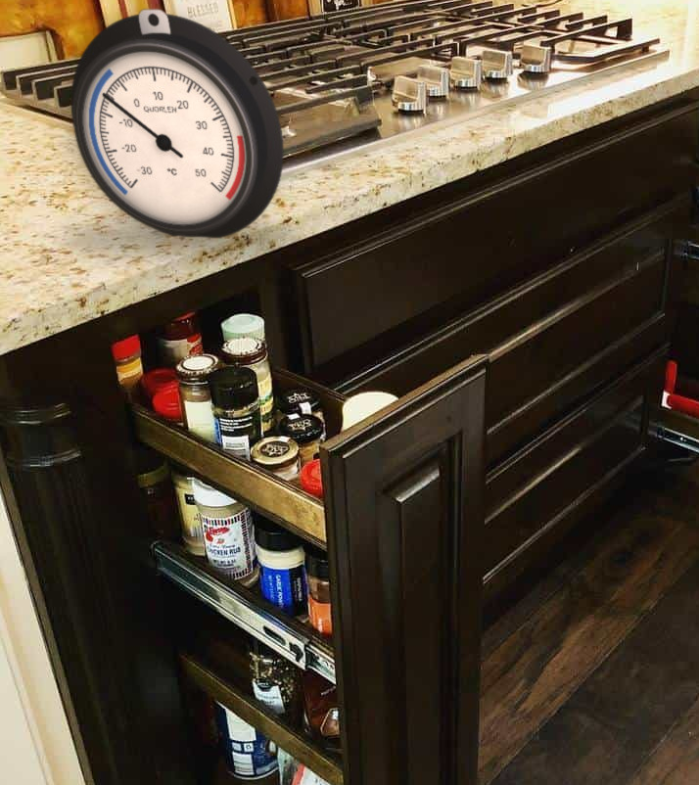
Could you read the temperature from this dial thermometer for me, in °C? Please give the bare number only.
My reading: -5
